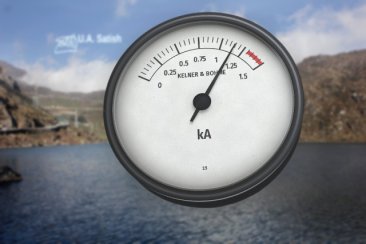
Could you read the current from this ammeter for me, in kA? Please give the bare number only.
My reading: 1.15
